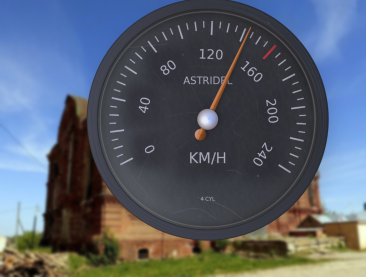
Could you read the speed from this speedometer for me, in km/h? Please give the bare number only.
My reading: 142.5
